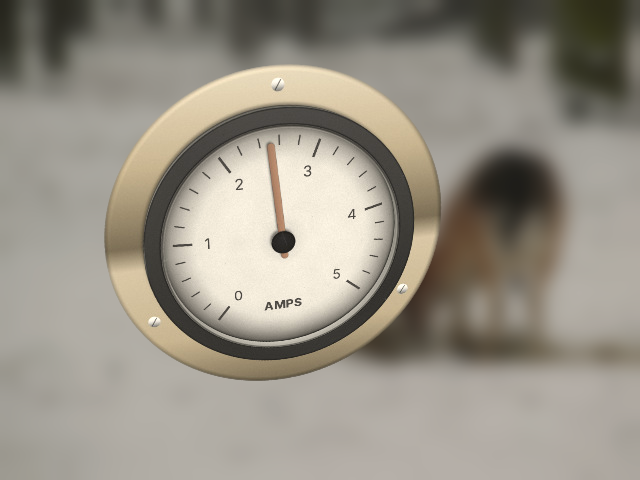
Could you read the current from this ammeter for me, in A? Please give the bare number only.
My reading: 2.5
